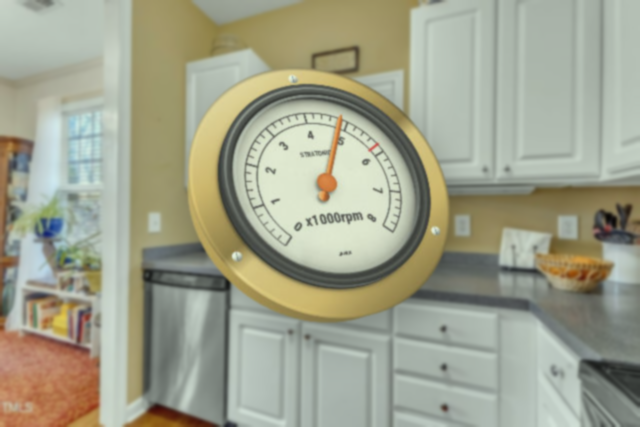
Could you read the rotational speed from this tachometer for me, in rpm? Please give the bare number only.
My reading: 4800
